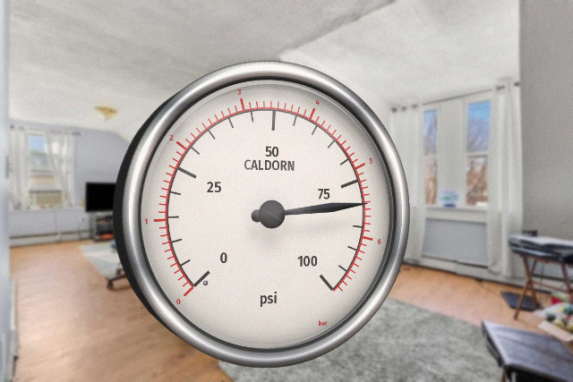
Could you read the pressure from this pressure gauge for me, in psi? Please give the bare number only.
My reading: 80
